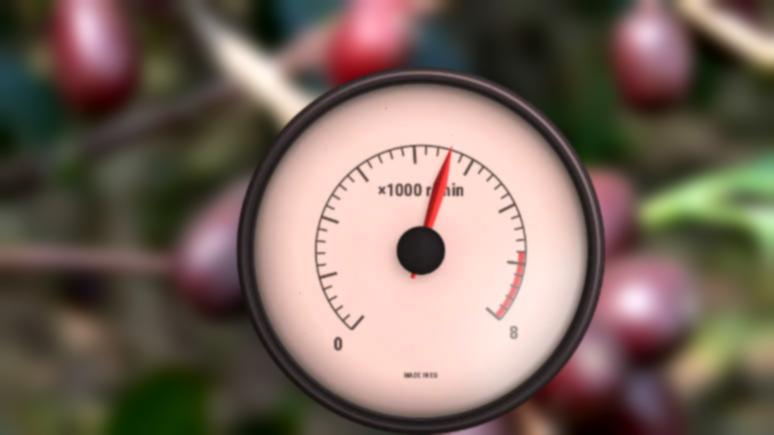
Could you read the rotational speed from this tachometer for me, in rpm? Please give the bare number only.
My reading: 4600
